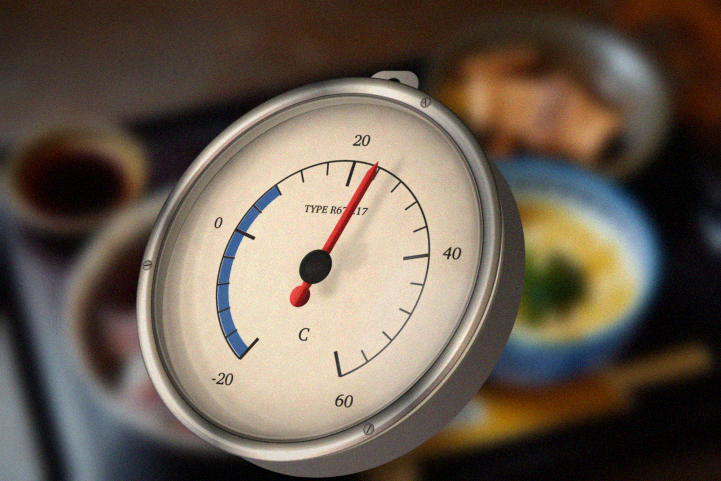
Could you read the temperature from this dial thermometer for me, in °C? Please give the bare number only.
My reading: 24
